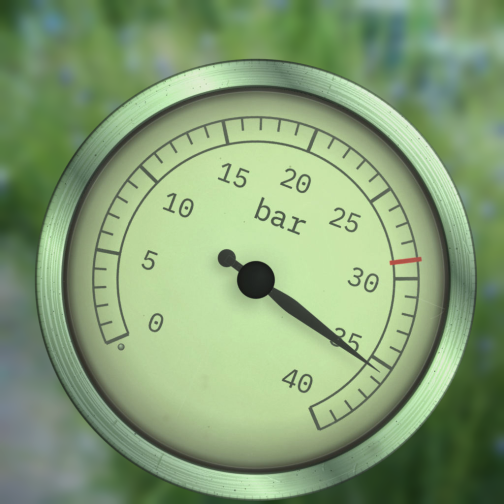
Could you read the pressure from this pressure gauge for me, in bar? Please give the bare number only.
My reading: 35.5
